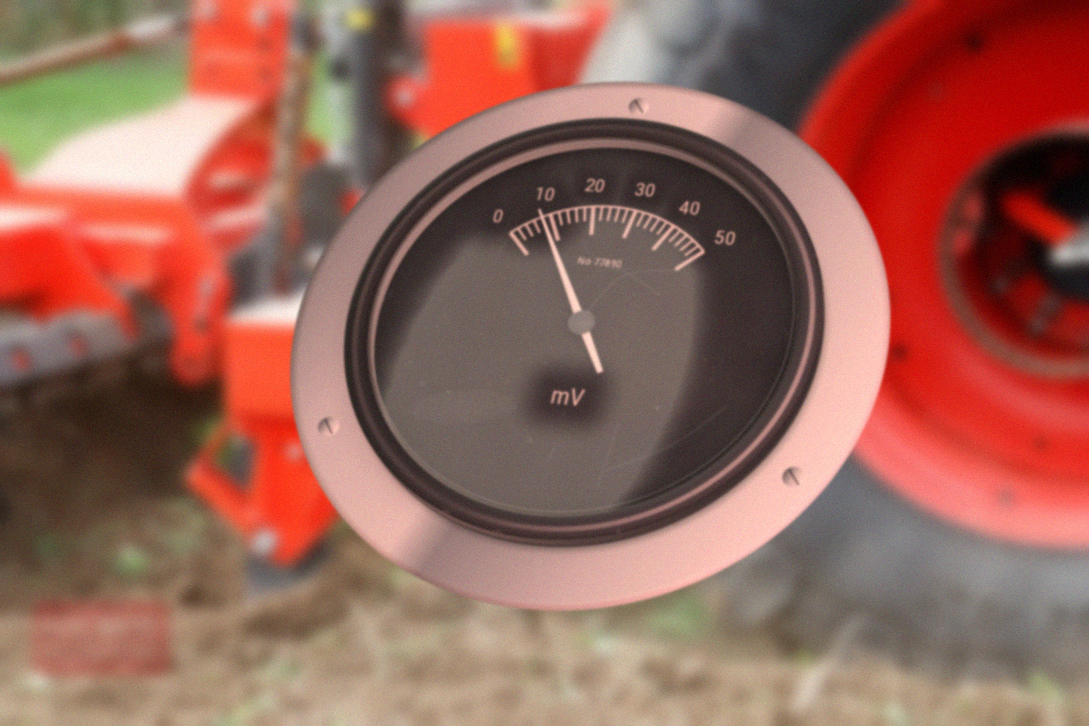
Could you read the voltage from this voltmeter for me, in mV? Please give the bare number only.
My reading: 8
